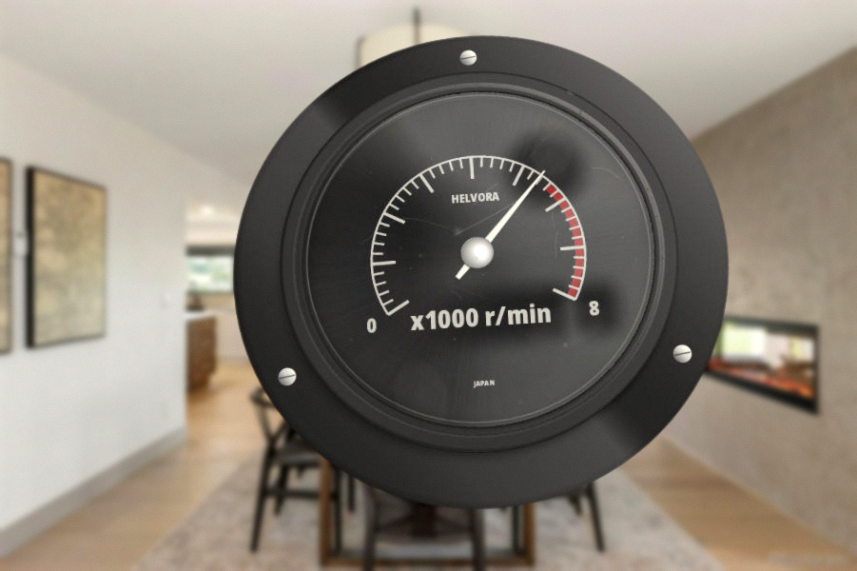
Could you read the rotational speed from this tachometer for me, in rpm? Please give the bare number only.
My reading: 5400
